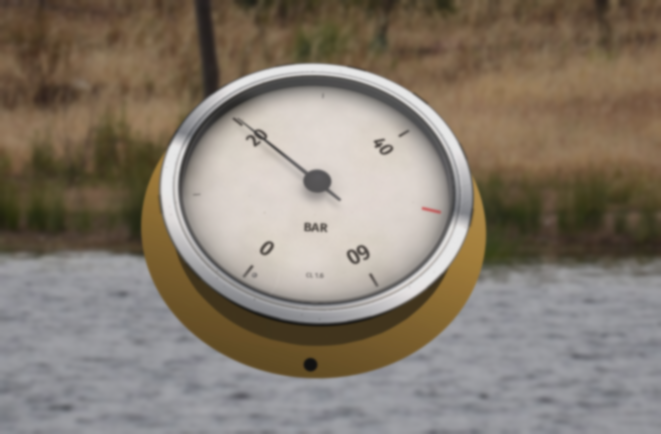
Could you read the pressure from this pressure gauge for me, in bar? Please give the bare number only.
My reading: 20
